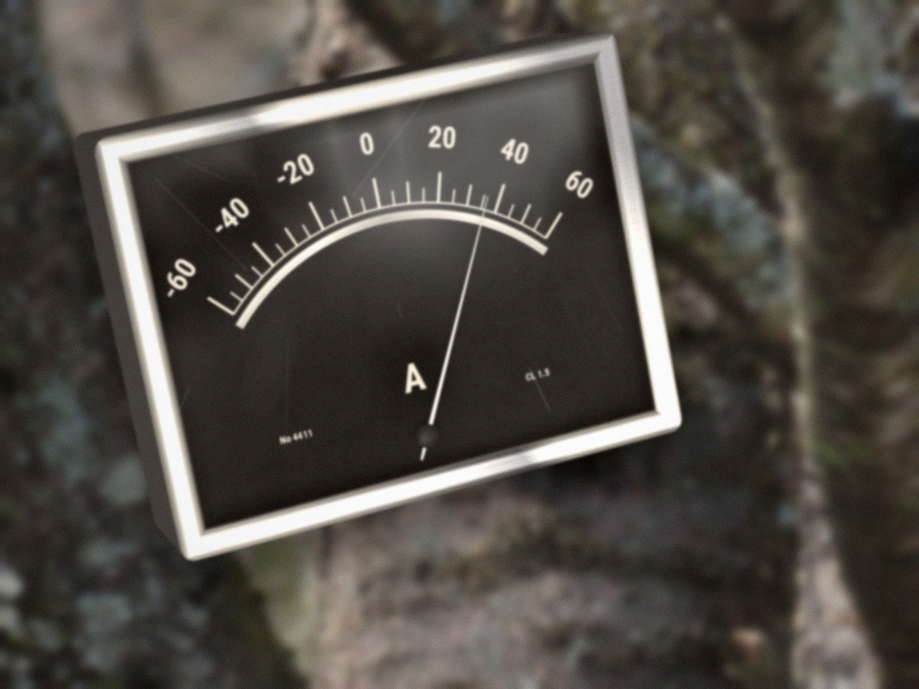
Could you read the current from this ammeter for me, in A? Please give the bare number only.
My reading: 35
